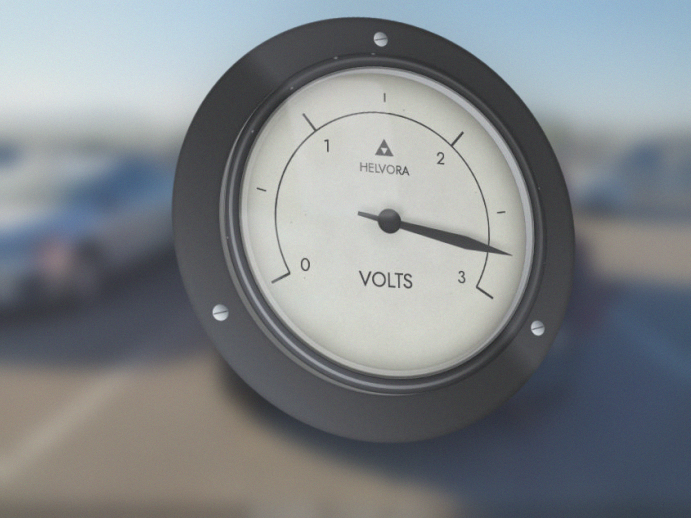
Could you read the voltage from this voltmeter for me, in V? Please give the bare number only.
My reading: 2.75
